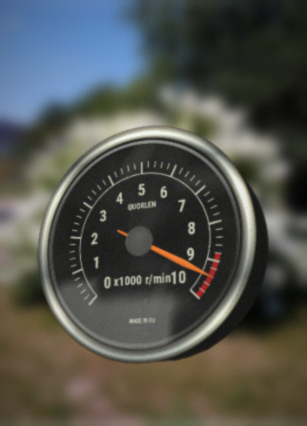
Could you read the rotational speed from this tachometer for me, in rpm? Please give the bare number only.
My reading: 9400
